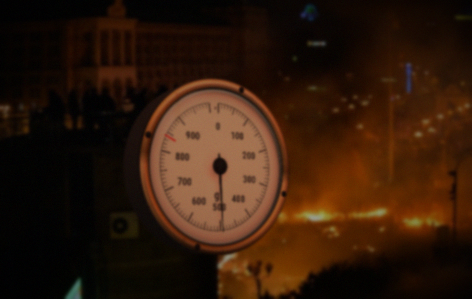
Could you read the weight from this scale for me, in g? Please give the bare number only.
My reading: 500
